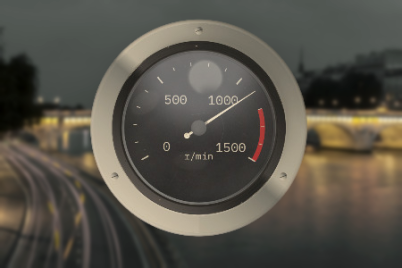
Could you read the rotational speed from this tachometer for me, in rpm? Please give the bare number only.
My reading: 1100
